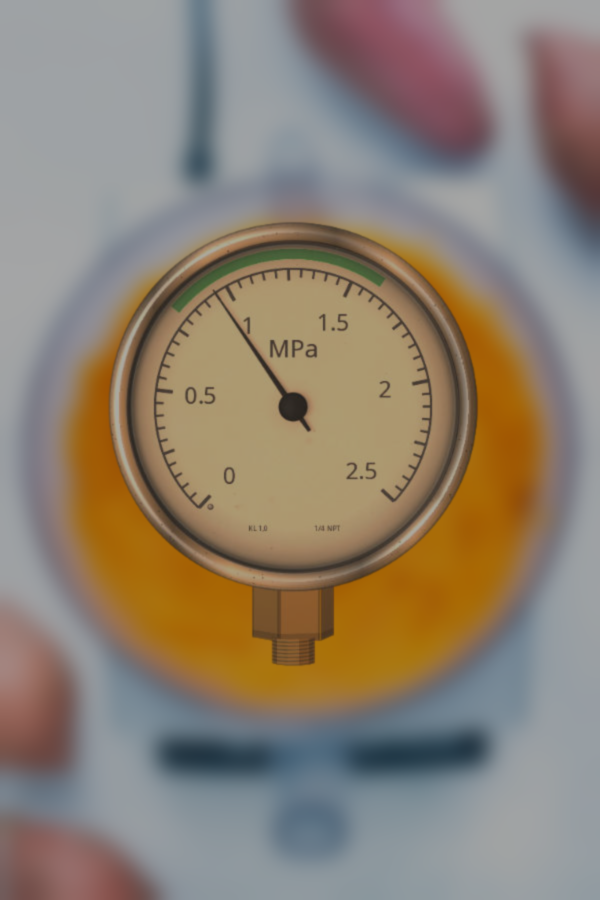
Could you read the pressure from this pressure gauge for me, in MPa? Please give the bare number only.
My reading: 0.95
